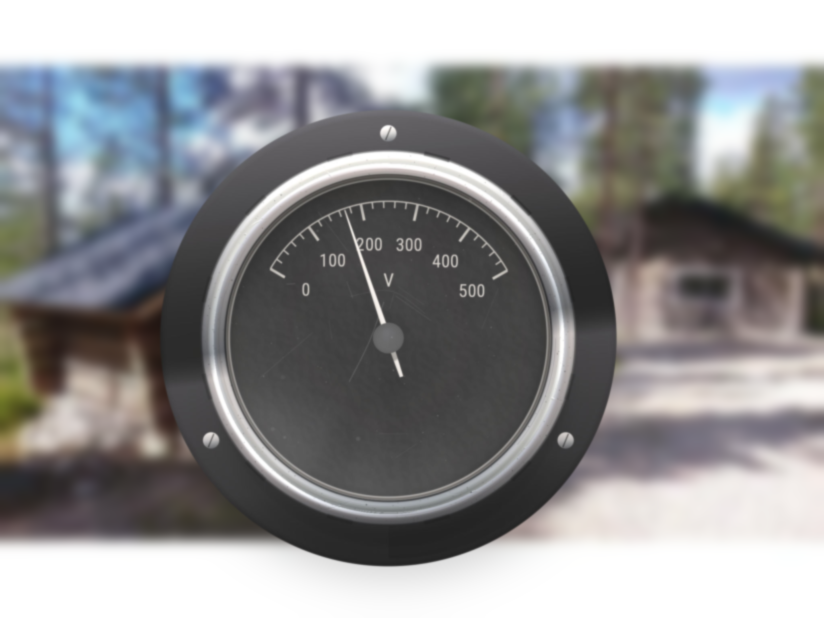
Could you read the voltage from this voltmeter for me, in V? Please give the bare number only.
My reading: 170
